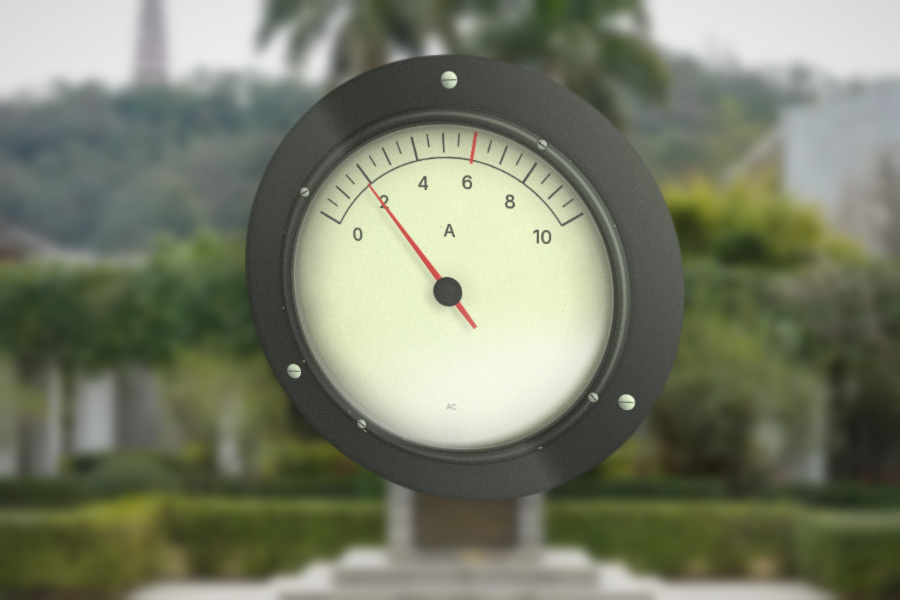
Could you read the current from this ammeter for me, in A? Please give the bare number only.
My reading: 2
